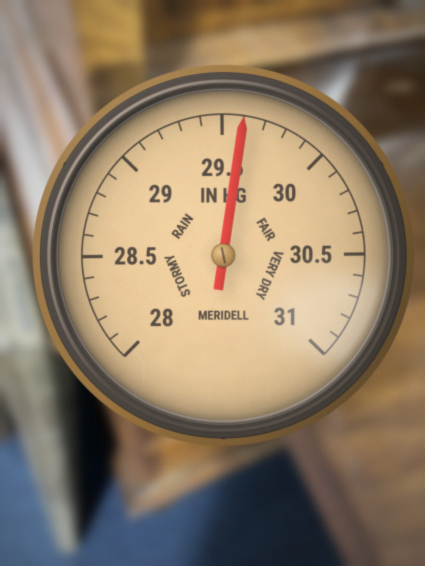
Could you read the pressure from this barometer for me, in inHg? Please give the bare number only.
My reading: 29.6
